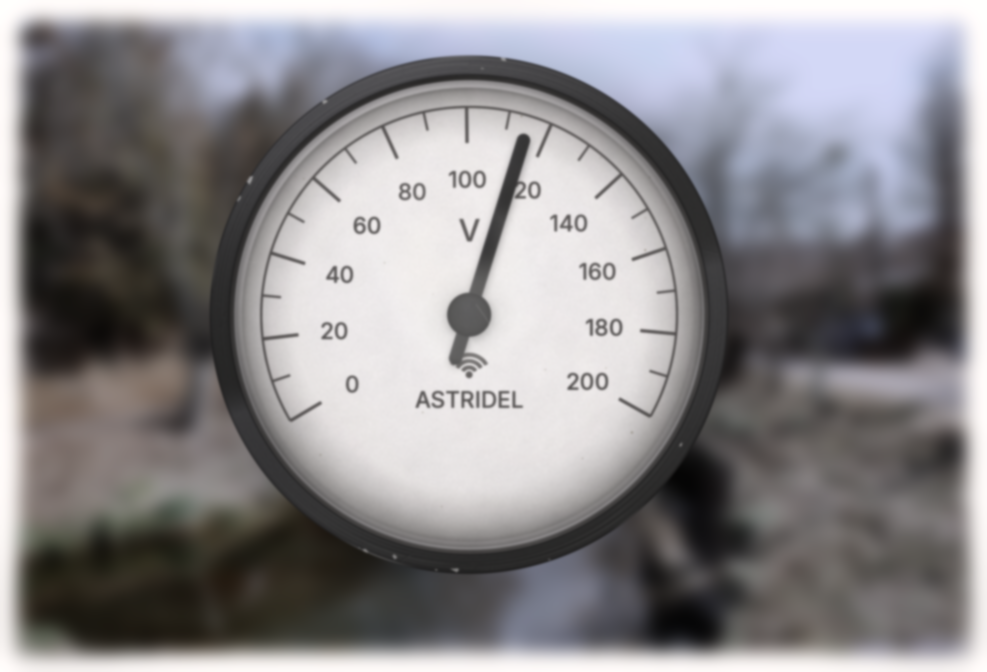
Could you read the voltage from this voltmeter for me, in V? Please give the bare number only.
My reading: 115
